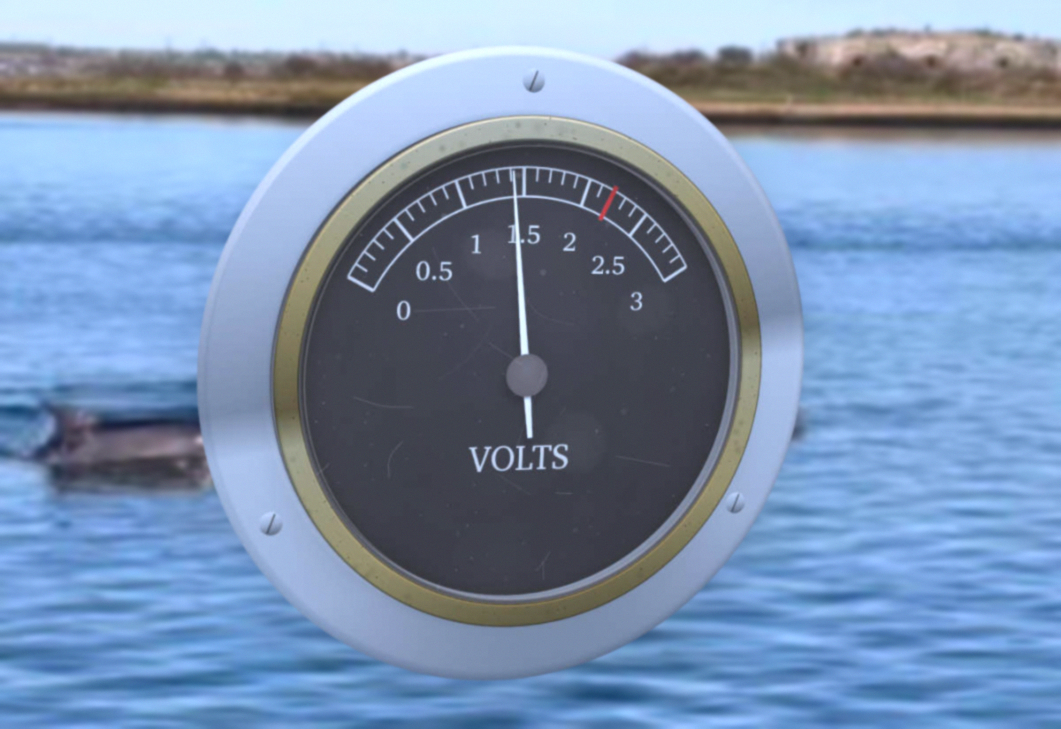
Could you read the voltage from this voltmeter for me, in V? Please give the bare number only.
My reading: 1.4
